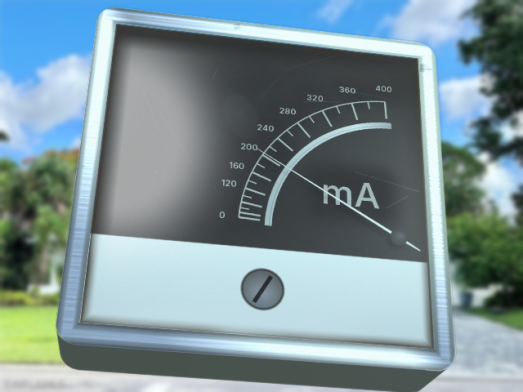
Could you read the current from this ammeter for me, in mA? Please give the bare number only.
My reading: 200
